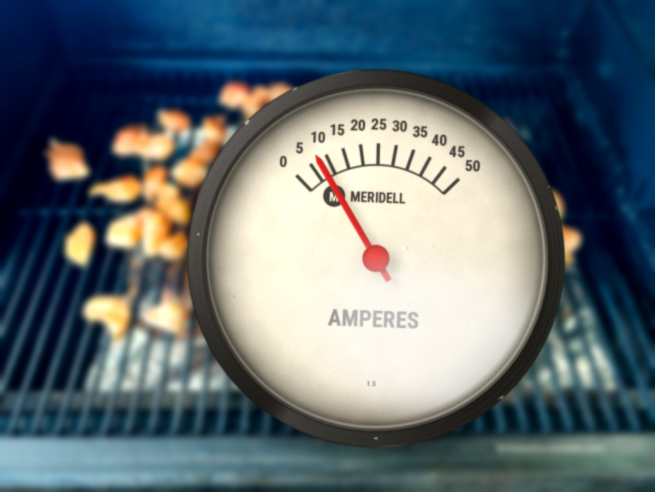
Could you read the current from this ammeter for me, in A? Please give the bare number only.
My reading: 7.5
